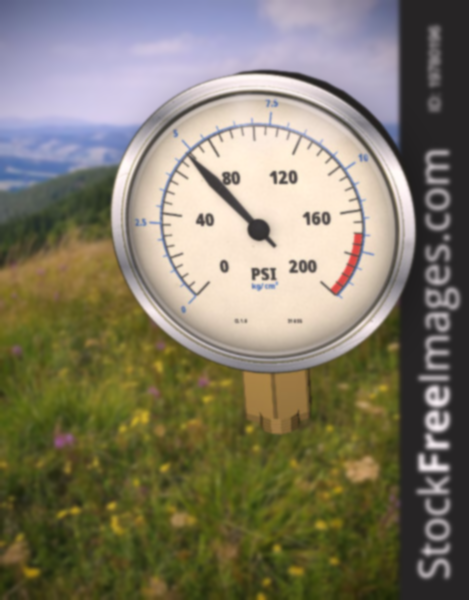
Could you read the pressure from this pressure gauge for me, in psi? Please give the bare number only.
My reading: 70
